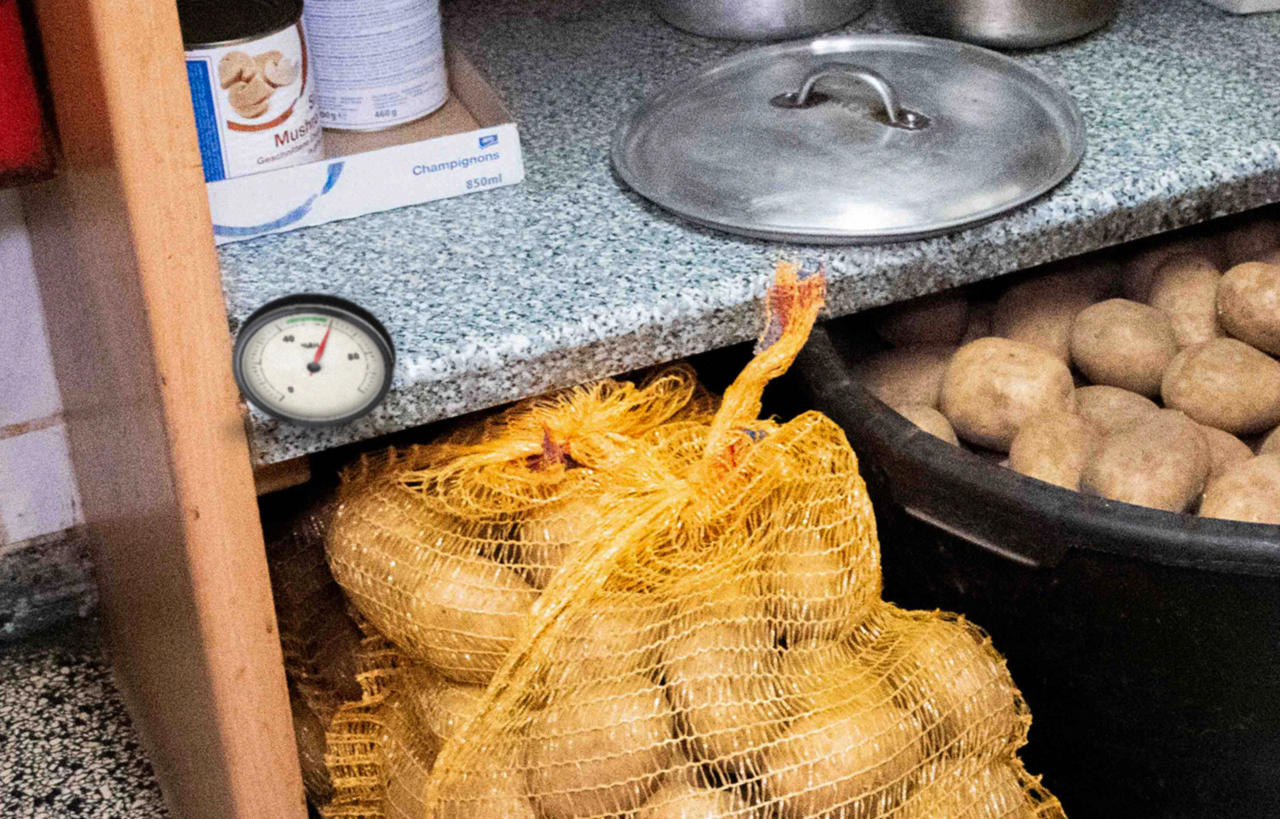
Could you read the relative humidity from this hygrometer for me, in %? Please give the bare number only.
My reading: 60
